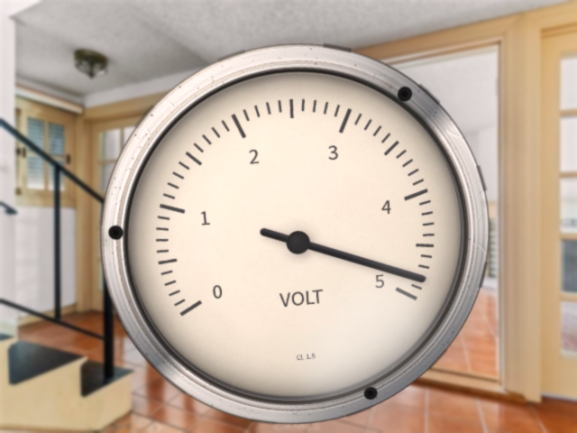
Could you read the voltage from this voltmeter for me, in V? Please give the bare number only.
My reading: 4.8
